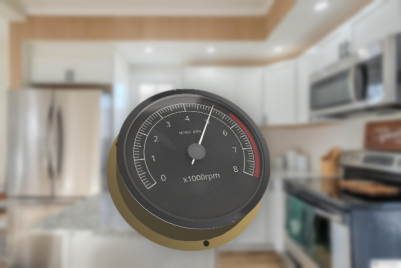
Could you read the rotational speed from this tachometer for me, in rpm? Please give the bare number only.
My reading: 5000
